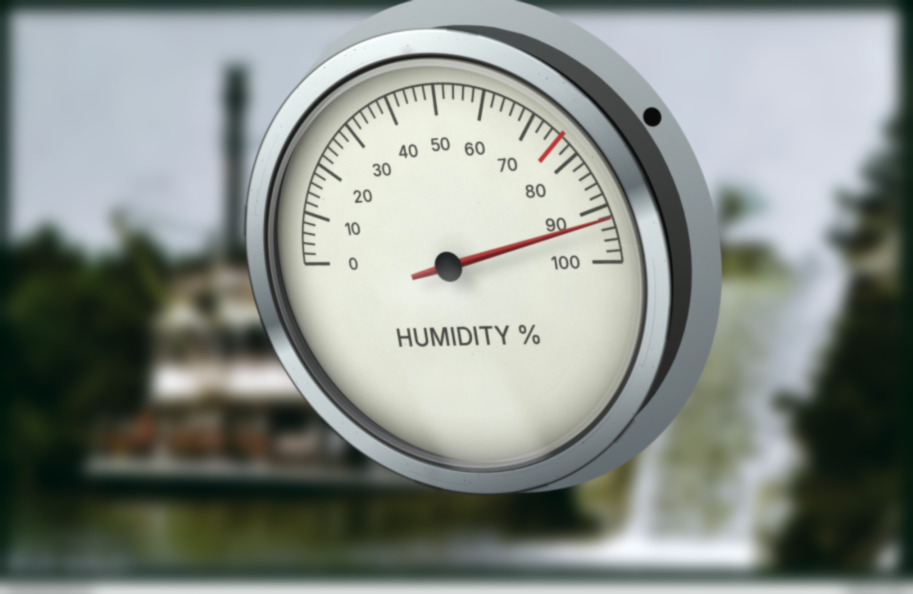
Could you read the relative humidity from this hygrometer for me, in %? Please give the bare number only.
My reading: 92
